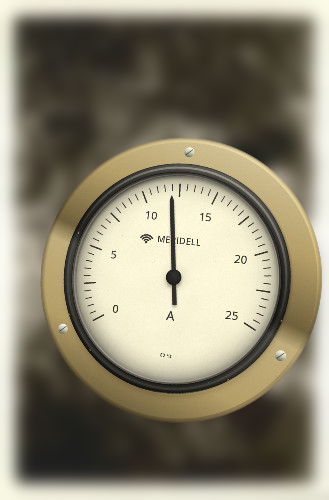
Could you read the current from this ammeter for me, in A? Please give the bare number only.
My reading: 12
